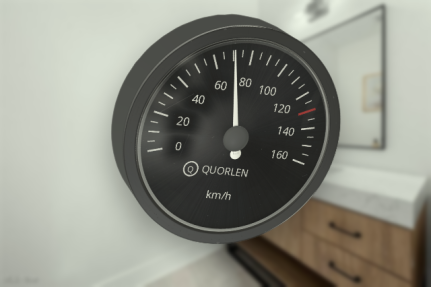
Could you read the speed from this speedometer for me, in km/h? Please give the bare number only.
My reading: 70
